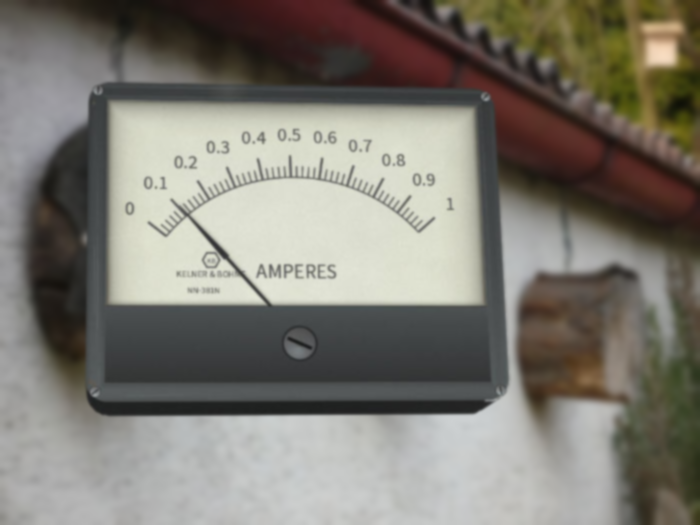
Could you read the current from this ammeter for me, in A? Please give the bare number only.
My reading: 0.1
